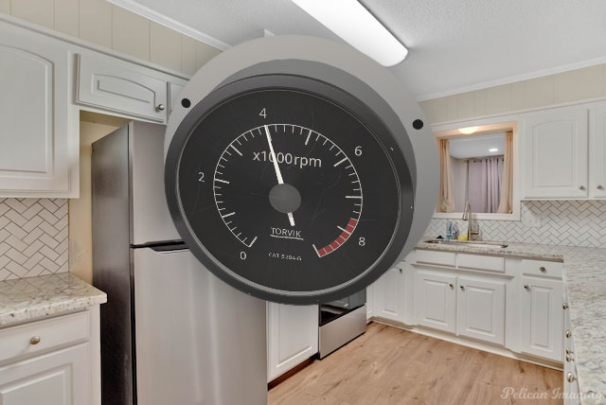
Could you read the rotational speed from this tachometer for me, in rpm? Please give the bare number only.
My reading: 4000
